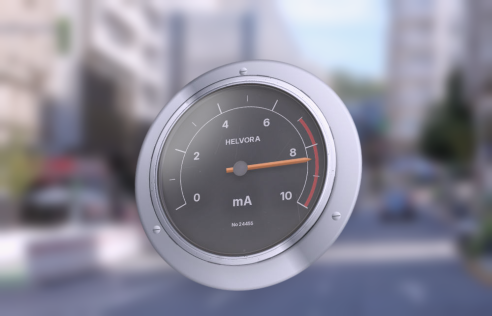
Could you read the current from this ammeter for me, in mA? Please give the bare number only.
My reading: 8.5
